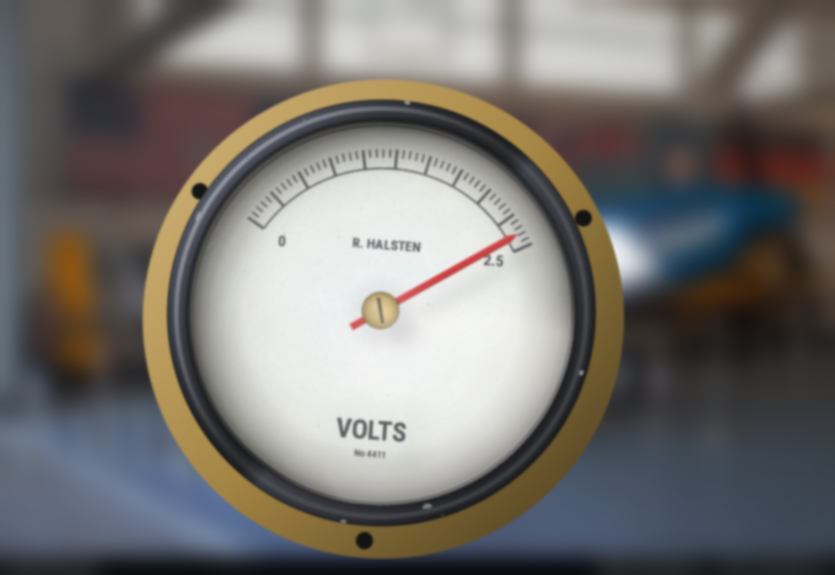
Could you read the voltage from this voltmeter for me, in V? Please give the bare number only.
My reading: 2.4
